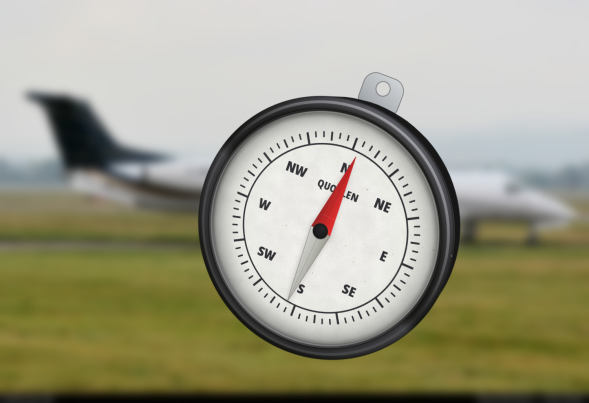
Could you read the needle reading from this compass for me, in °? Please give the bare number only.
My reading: 5
